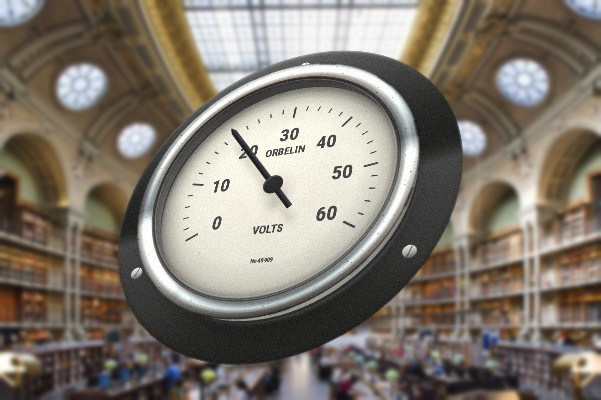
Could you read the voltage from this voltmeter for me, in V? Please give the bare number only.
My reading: 20
